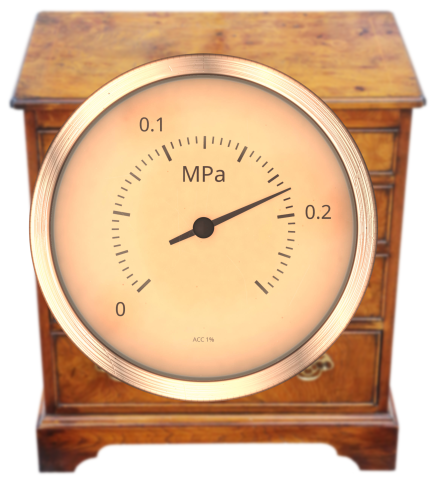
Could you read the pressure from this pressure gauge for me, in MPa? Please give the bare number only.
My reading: 0.185
